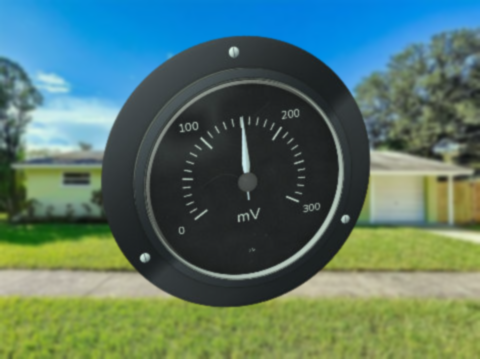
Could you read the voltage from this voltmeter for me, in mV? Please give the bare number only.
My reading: 150
